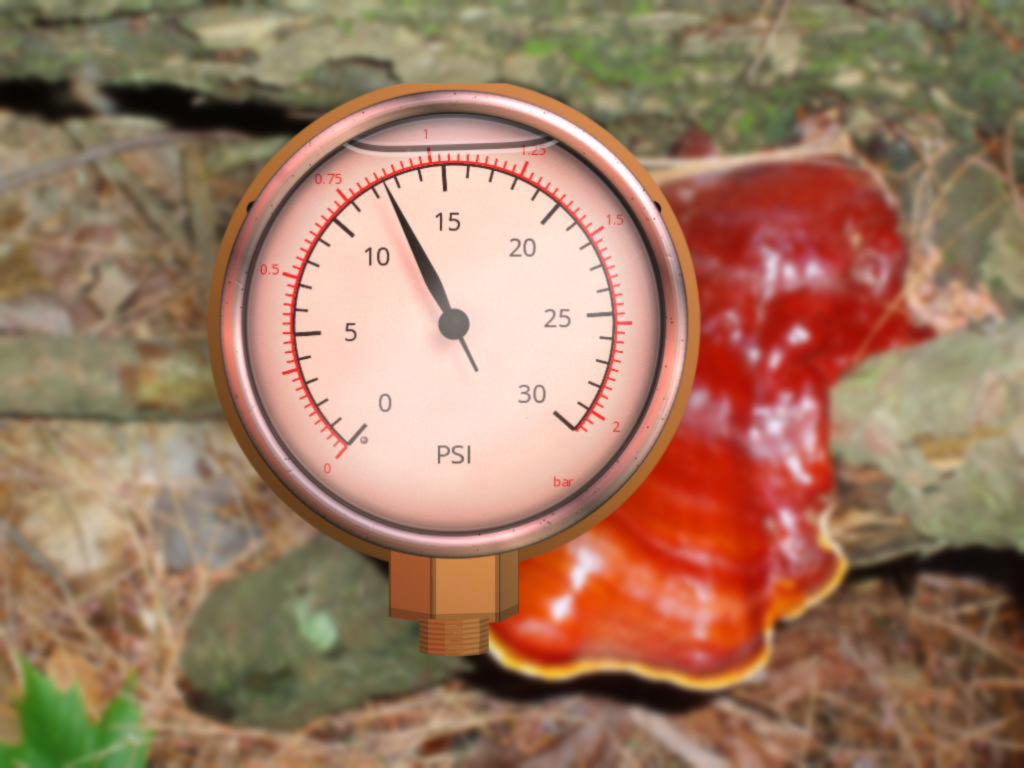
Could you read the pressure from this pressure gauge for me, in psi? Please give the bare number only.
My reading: 12.5
